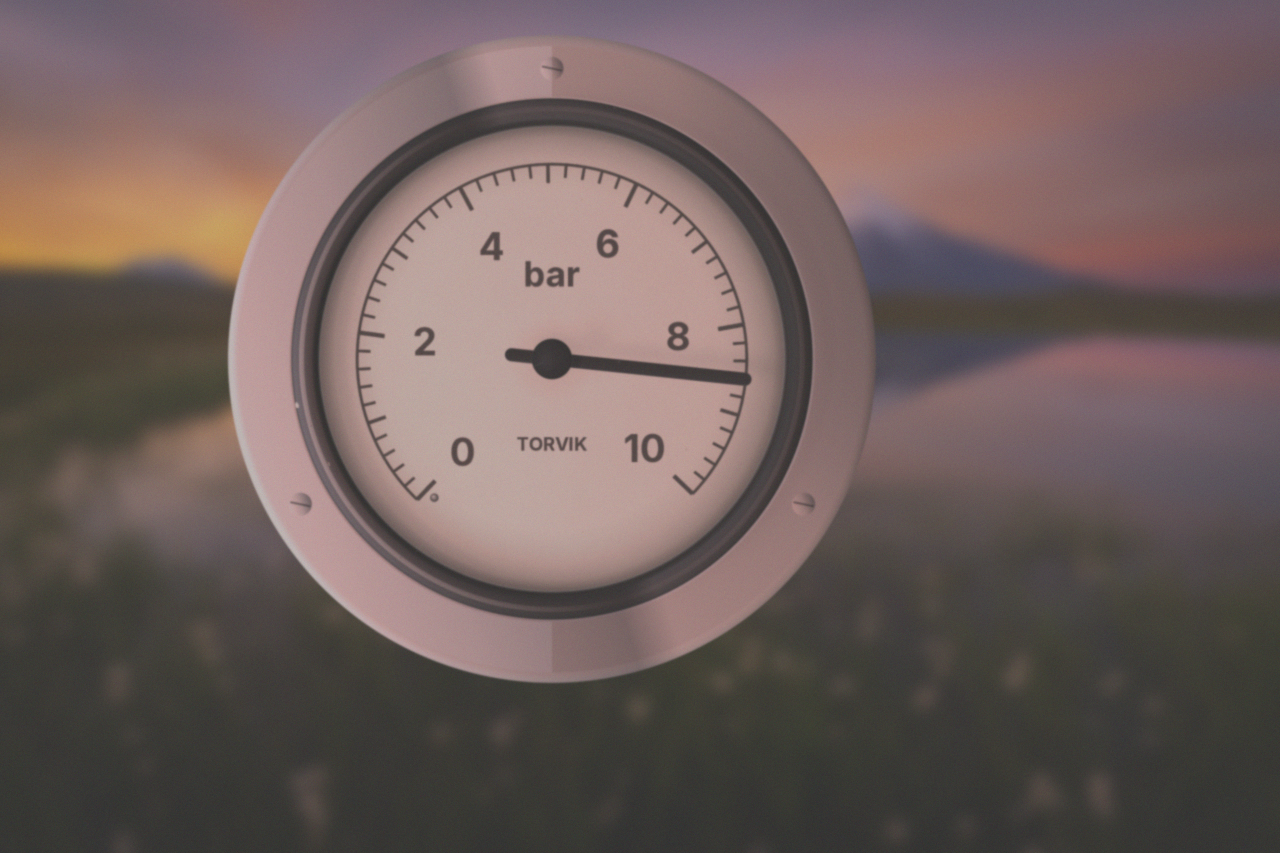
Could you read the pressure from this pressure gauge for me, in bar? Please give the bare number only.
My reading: 8.6
